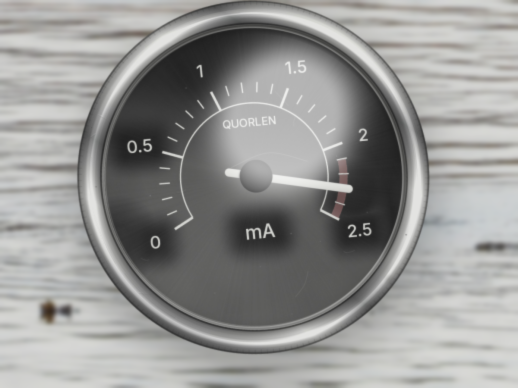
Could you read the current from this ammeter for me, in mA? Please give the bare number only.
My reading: 2.3
